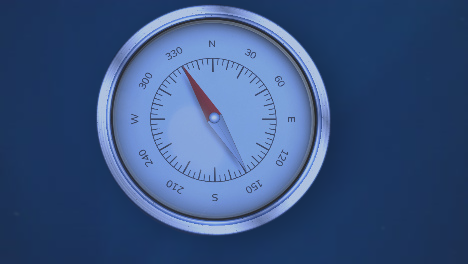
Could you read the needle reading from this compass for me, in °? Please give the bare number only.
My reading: 330
